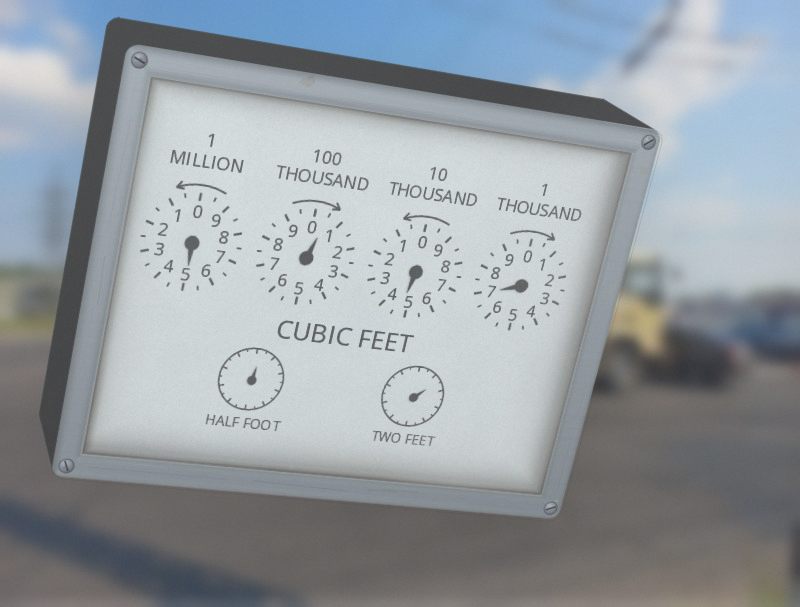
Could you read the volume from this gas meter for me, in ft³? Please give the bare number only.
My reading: 504700
